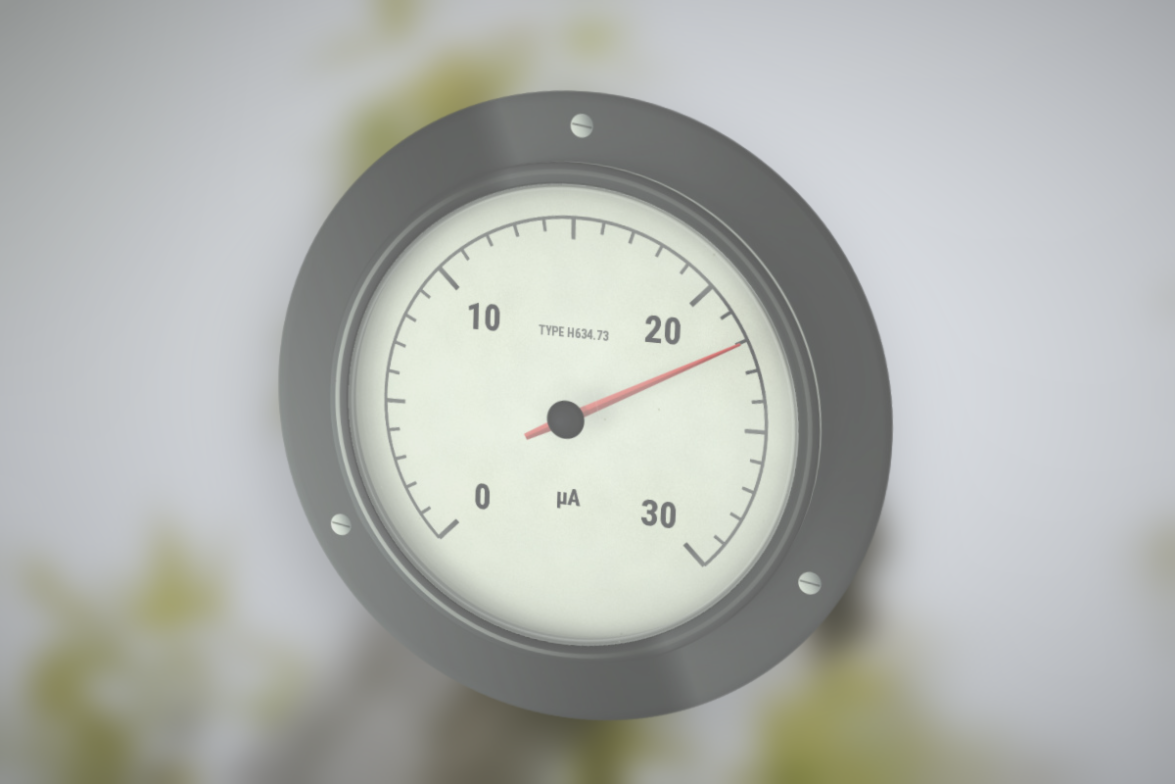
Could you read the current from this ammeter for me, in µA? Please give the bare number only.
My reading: 22
